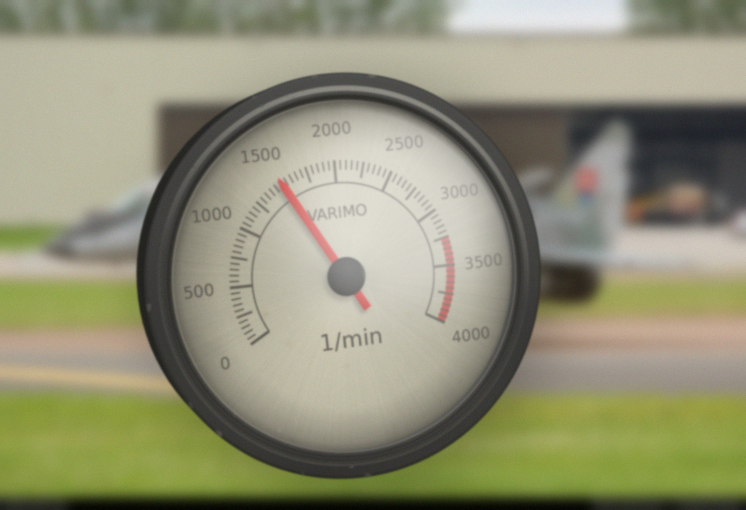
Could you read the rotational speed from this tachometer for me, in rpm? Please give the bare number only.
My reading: 1500
